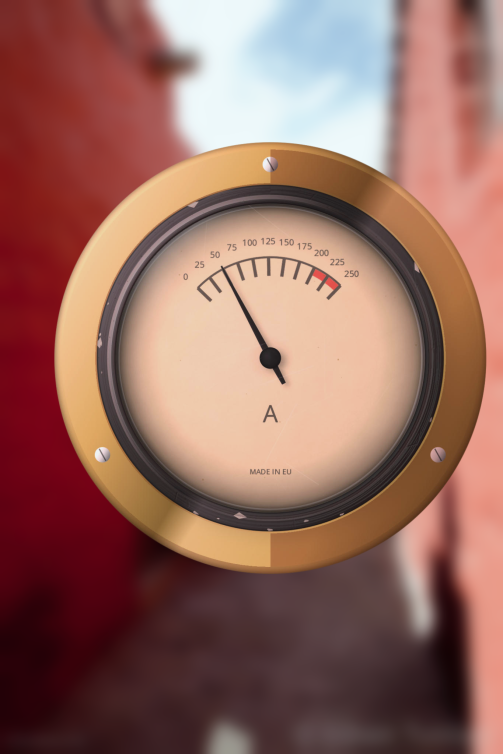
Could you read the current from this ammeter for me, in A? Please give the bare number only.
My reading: 50
